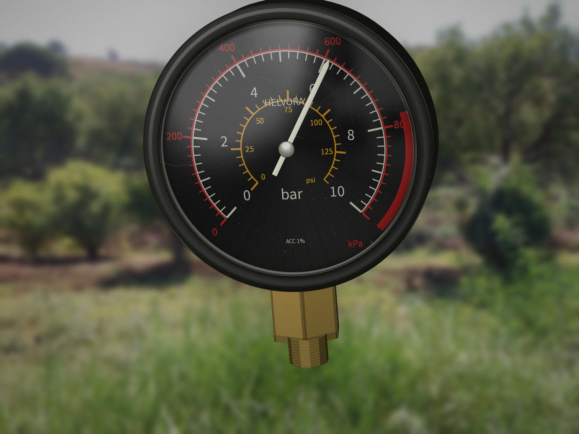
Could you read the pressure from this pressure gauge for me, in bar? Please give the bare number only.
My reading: 6.1
